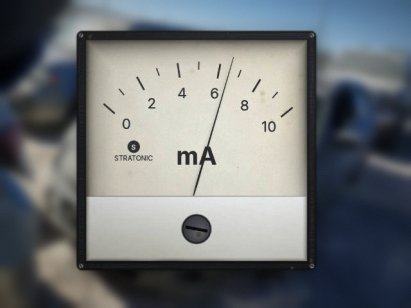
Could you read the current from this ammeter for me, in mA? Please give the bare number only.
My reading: 6.5
